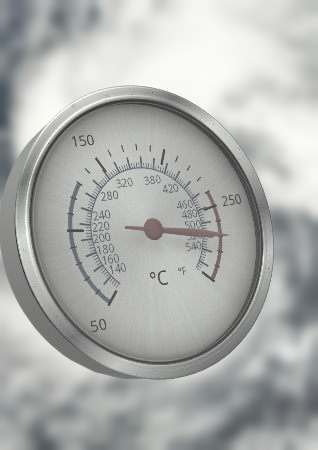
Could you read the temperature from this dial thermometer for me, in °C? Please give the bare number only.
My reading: 270
